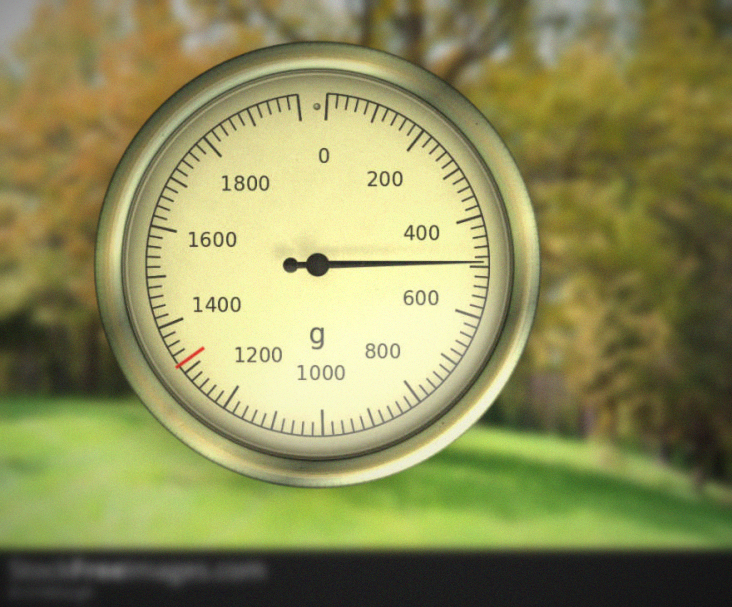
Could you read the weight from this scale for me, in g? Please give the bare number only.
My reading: 490
